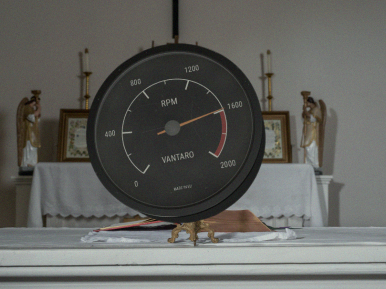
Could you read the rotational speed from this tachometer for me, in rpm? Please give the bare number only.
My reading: 1600
